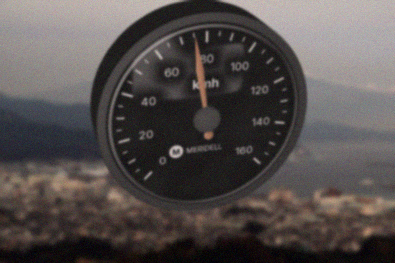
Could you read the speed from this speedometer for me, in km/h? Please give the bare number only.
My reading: 75
